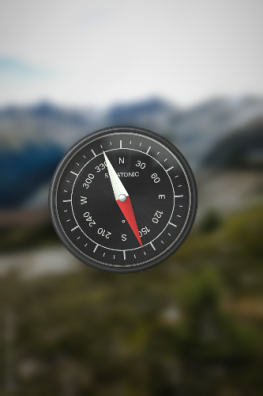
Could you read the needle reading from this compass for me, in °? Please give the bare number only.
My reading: 160
